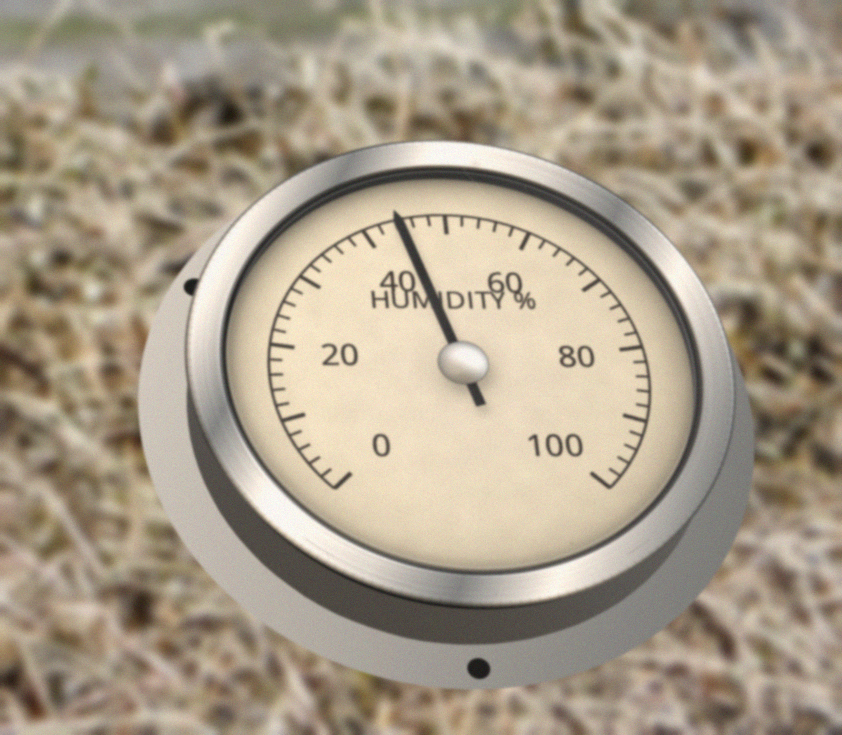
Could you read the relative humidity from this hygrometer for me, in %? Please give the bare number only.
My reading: 44
